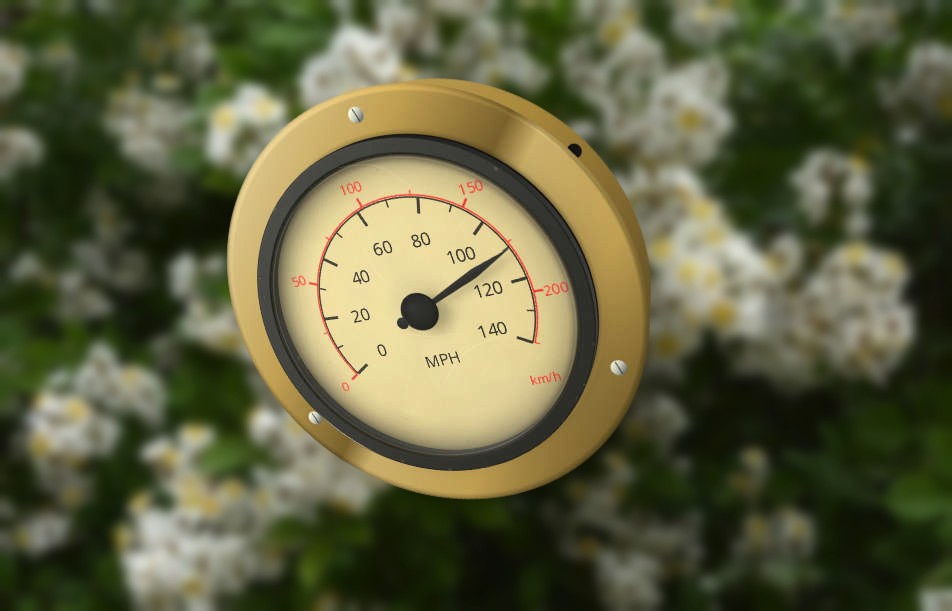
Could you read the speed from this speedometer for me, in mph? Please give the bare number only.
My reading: 110
